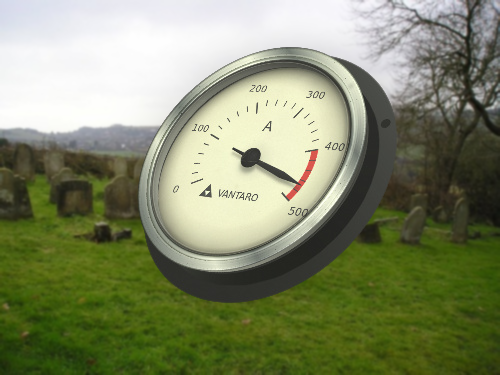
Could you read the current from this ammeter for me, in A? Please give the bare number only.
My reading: 470
